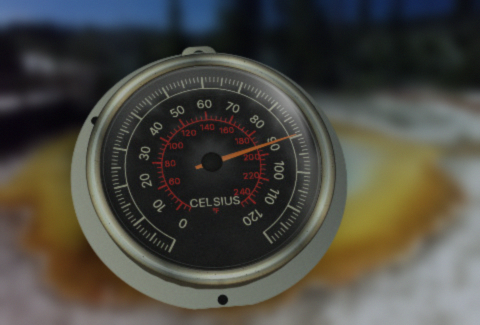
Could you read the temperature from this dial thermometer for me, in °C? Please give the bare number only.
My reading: 90
